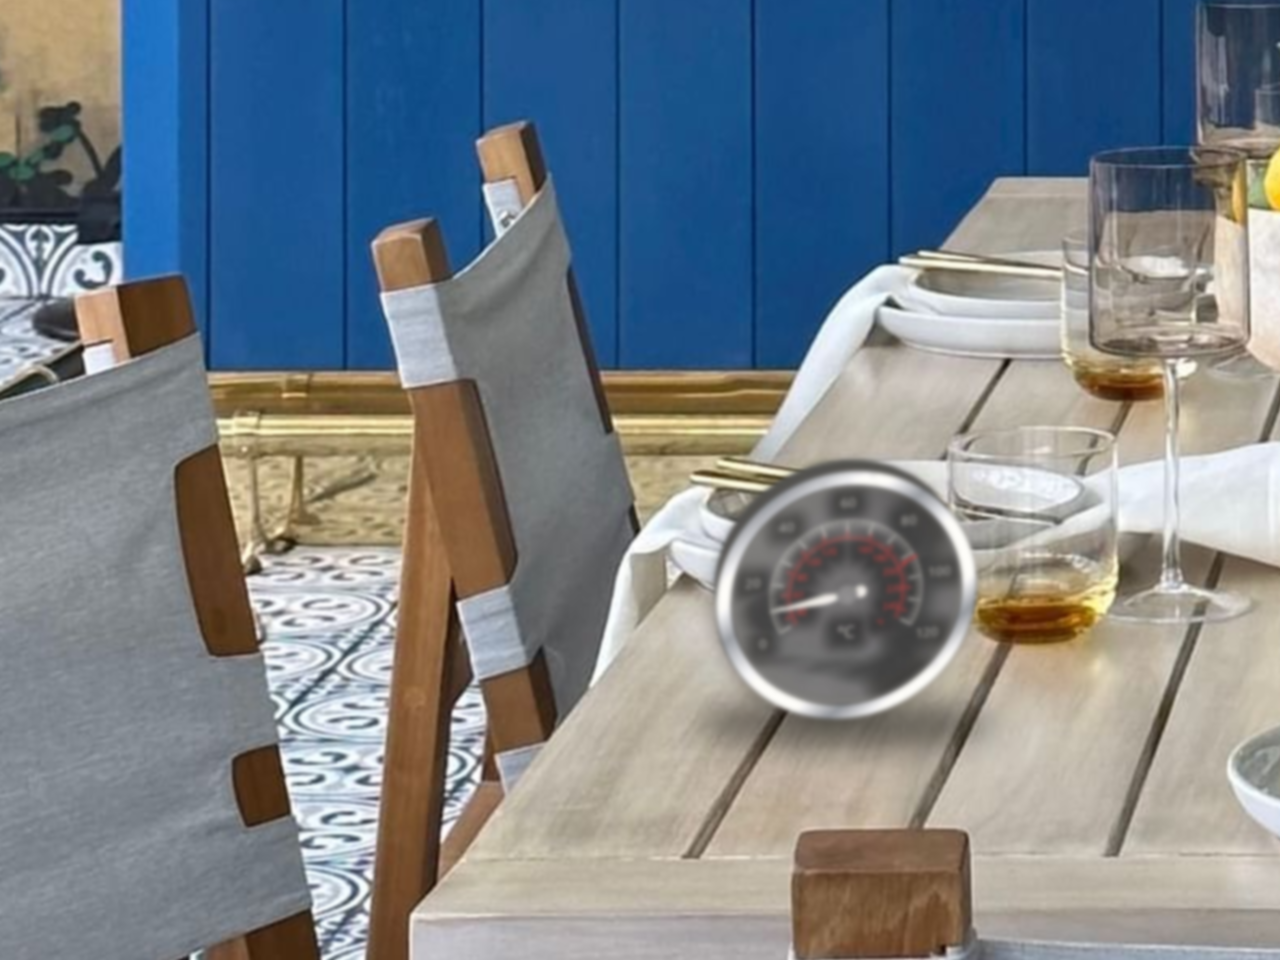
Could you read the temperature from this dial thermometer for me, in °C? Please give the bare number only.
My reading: 10
